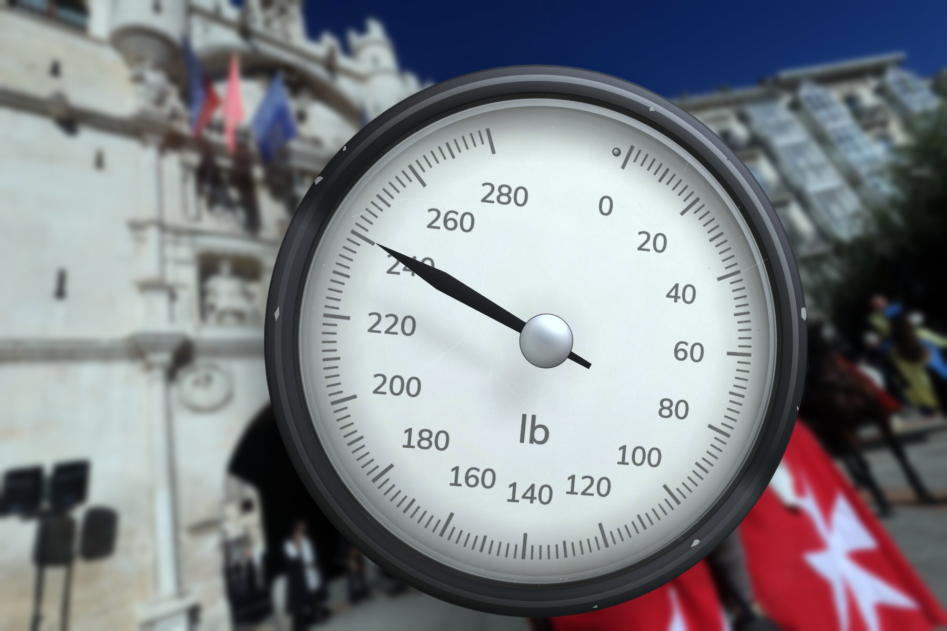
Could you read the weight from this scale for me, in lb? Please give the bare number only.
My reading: 240
